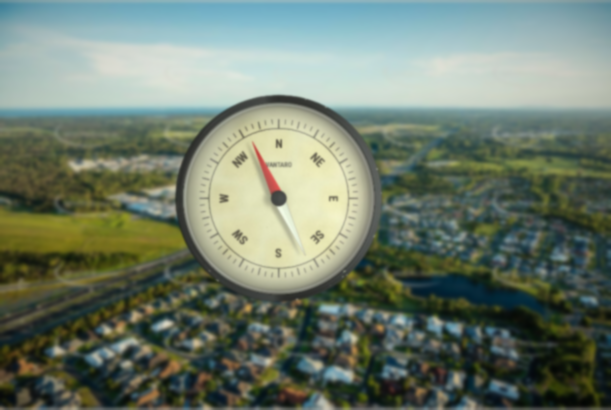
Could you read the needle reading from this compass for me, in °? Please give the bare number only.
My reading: 335
